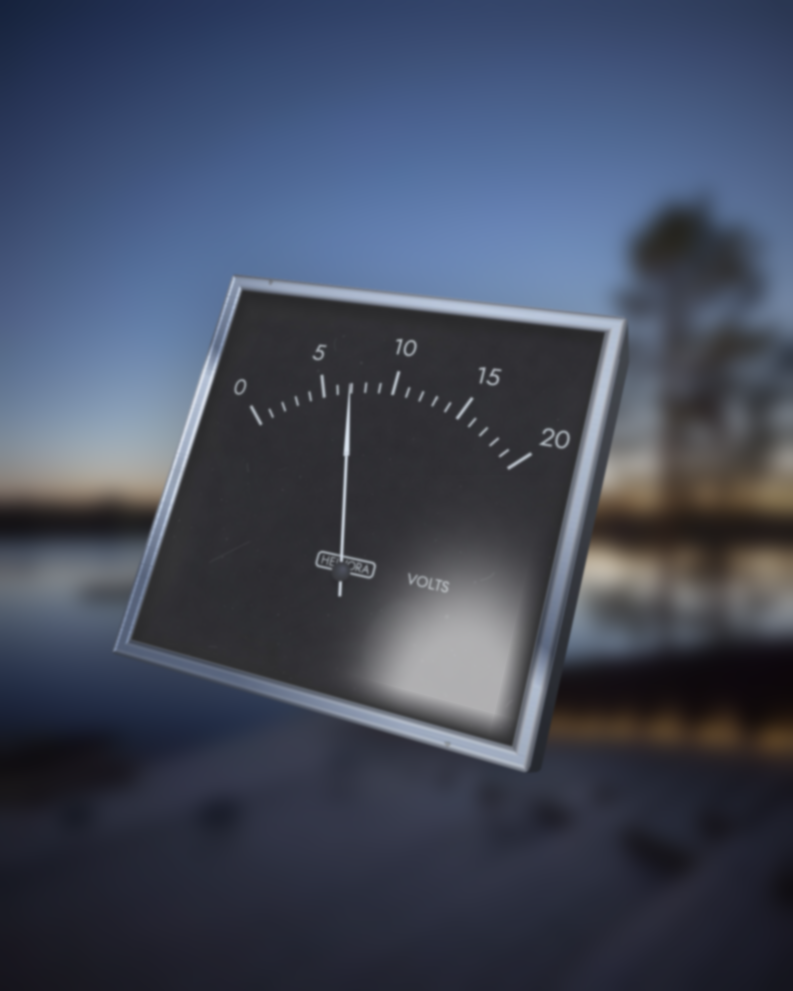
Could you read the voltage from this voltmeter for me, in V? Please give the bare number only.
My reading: 7
